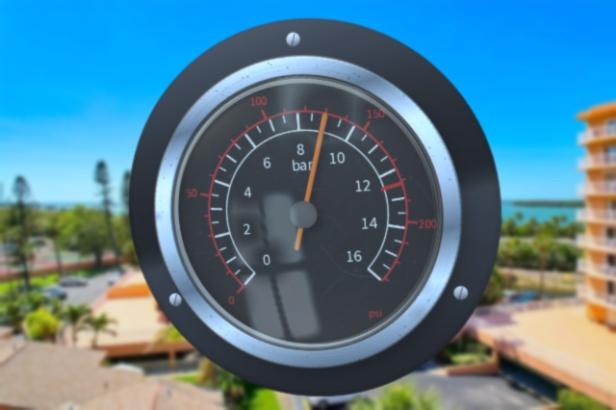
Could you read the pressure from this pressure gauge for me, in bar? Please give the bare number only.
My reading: 9
